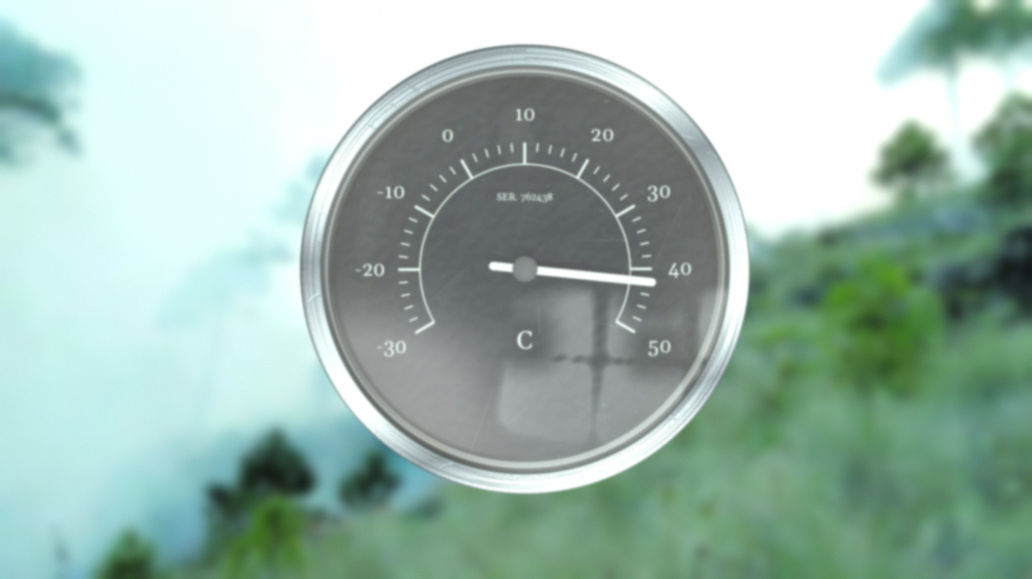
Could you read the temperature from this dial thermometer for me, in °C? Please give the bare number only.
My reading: 42
